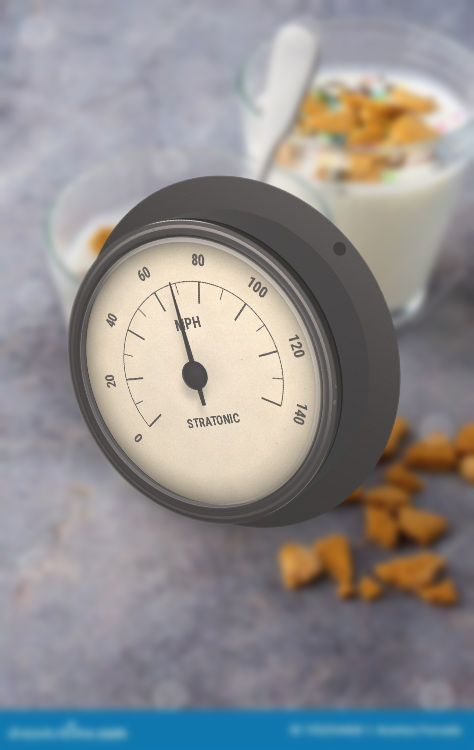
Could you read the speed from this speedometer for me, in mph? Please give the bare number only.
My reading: 70
